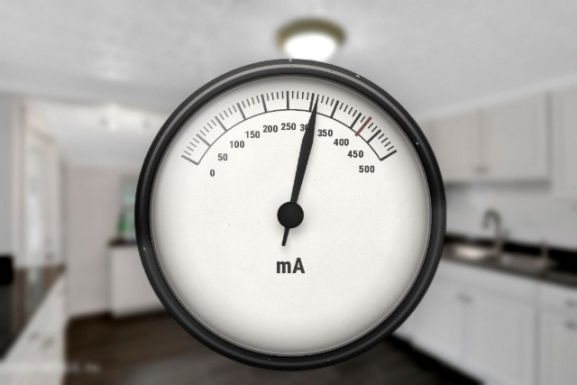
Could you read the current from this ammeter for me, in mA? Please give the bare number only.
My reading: 310
